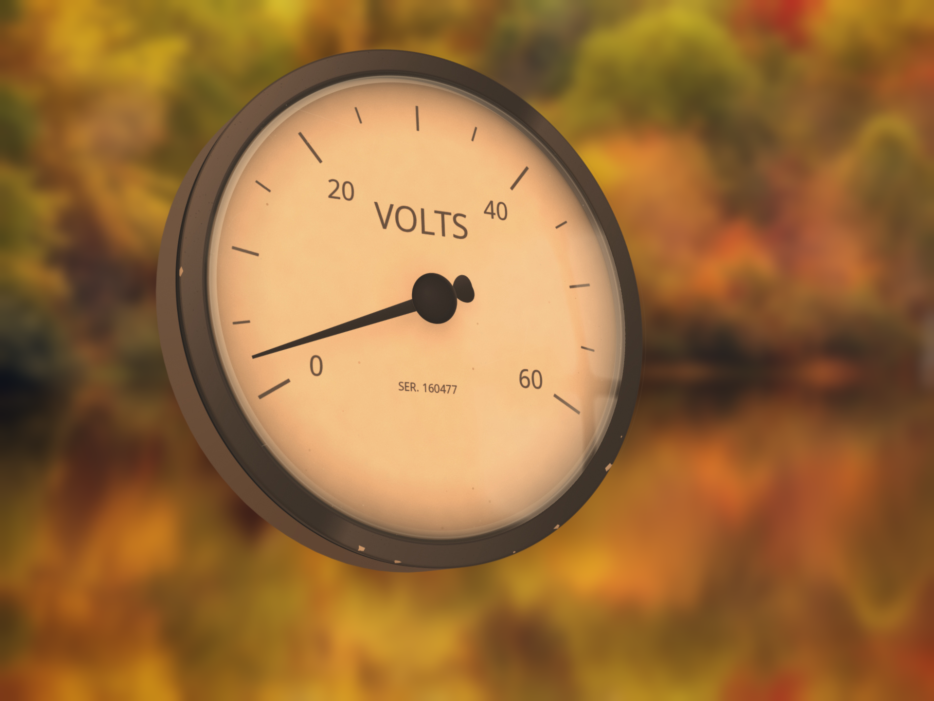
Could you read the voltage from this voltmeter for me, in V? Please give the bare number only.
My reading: 2.5
